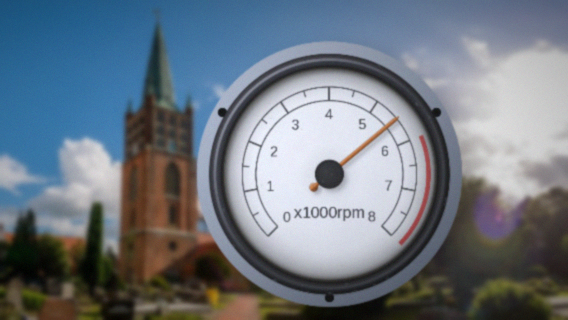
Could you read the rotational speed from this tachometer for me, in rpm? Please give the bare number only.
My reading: 5500
